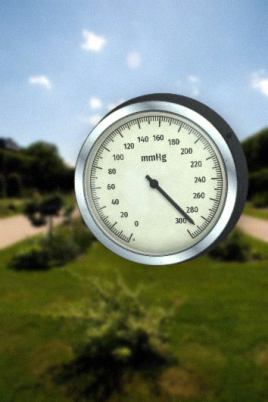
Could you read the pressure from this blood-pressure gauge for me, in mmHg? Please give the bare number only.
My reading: 290
